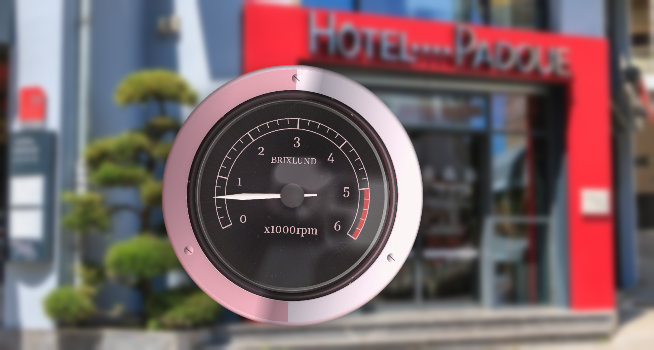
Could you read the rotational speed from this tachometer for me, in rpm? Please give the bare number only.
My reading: 600
